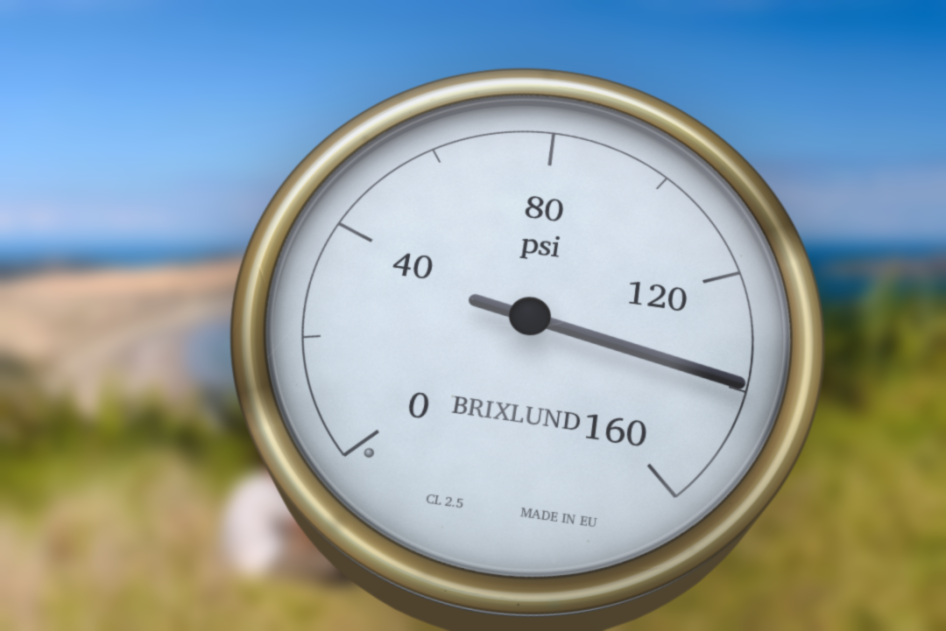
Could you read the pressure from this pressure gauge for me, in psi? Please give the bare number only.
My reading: 140
